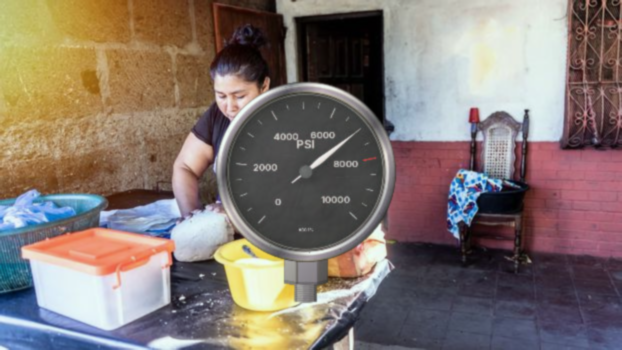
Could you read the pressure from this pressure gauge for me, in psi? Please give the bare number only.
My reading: 7000
